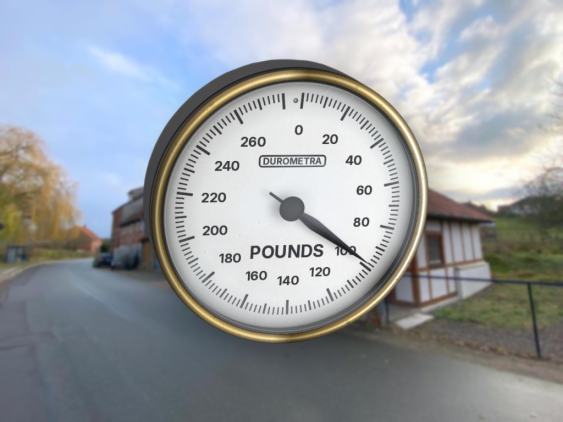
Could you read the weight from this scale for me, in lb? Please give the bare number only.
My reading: 98
